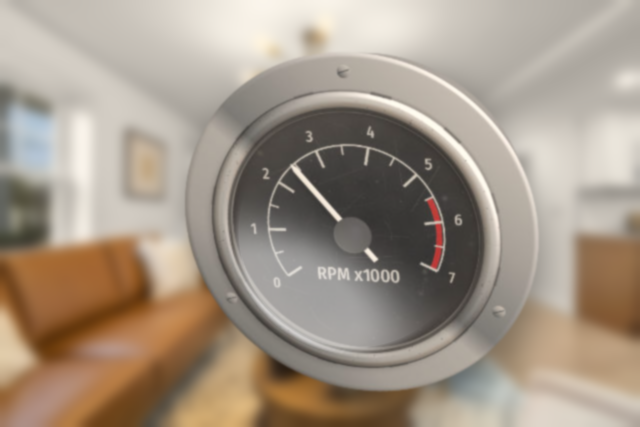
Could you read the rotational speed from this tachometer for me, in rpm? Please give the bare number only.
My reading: 2500
